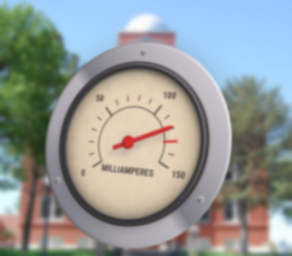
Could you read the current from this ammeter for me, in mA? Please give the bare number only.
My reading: 120
